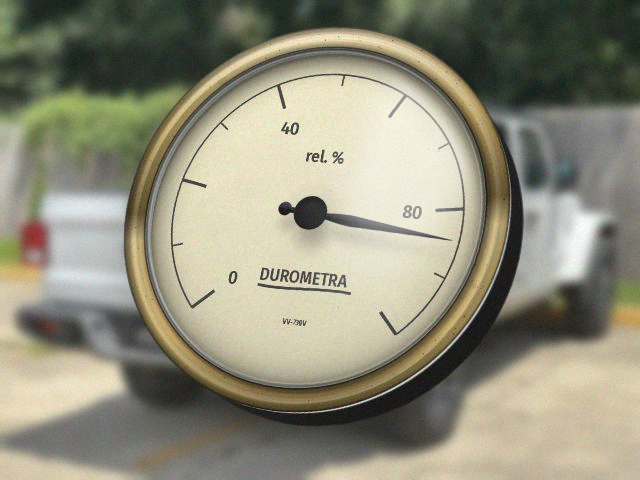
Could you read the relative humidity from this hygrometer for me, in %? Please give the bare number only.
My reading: 85
